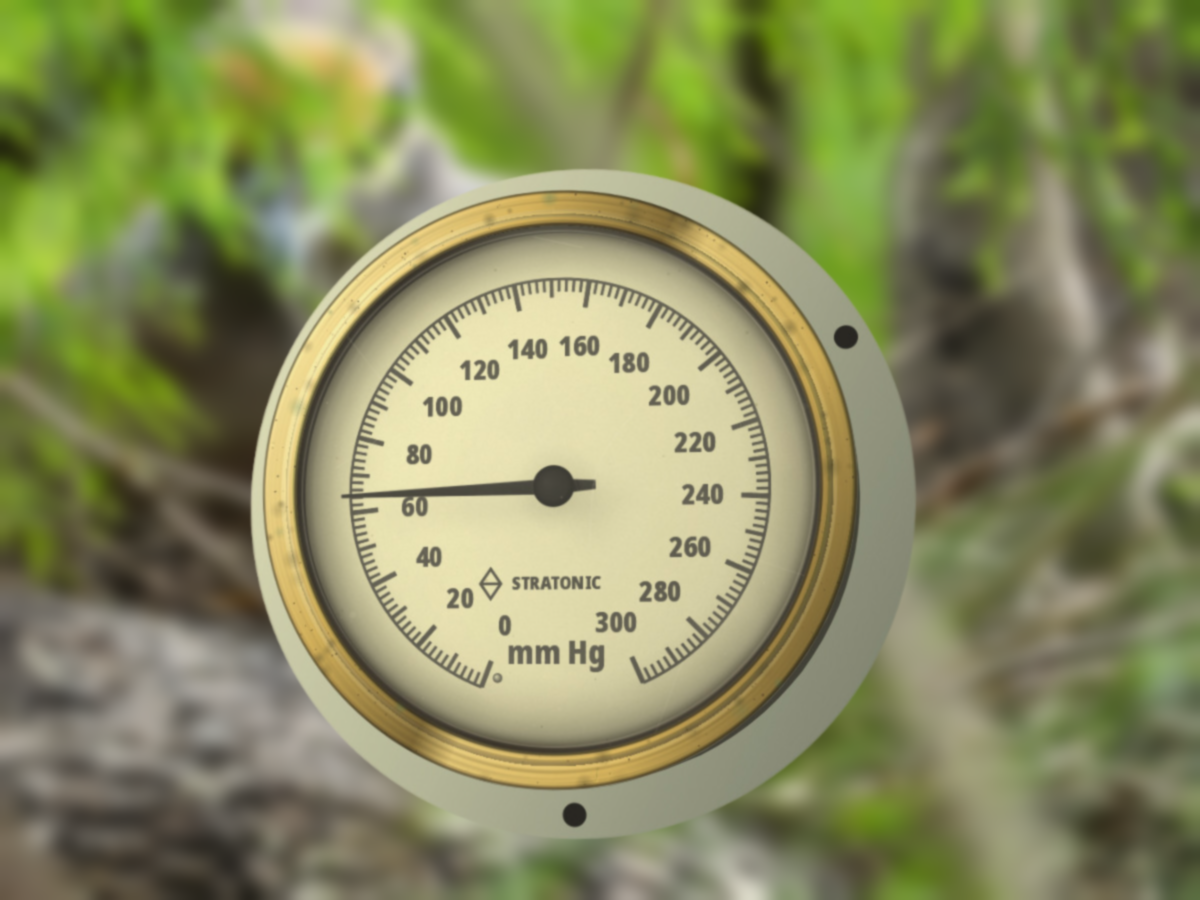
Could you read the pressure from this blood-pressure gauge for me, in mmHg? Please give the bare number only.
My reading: 64
